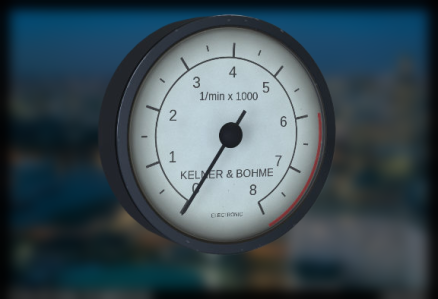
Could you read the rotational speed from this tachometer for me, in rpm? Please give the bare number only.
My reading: 0
